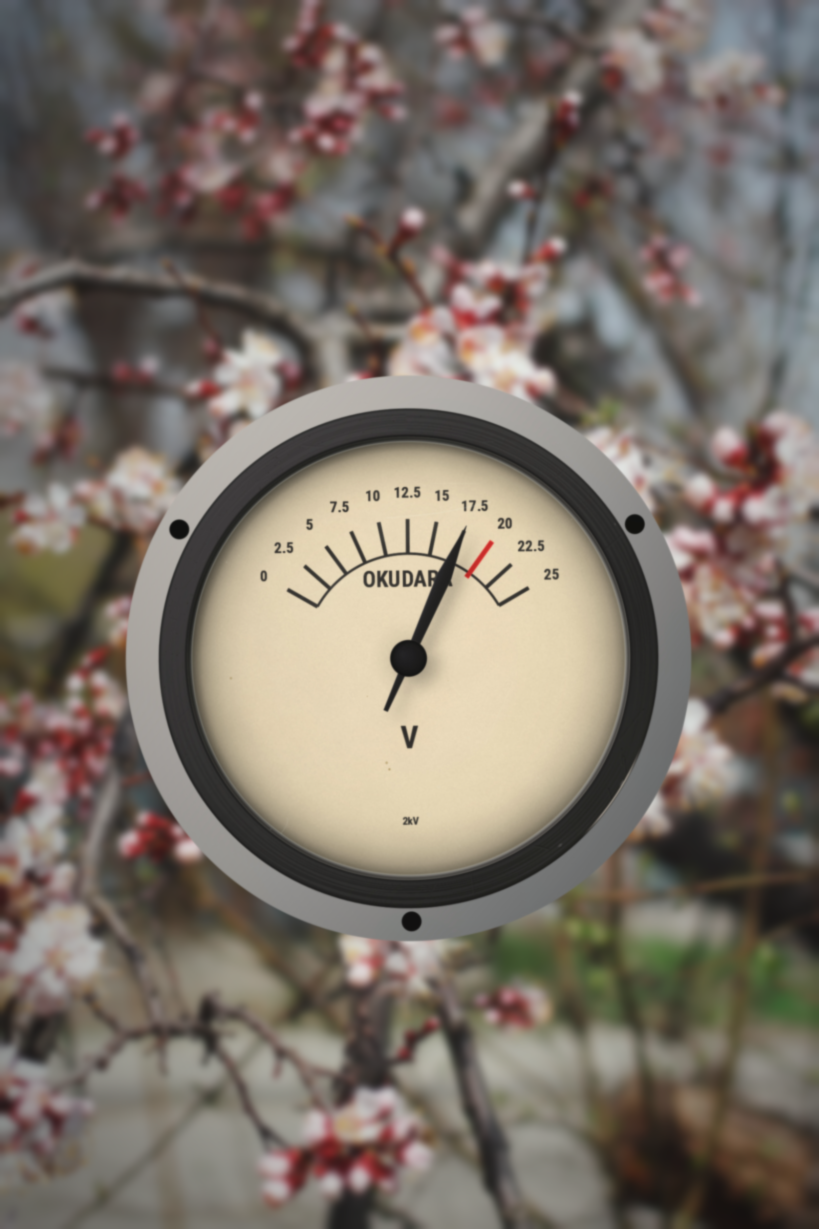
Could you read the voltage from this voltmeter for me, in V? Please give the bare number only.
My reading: 17.5
